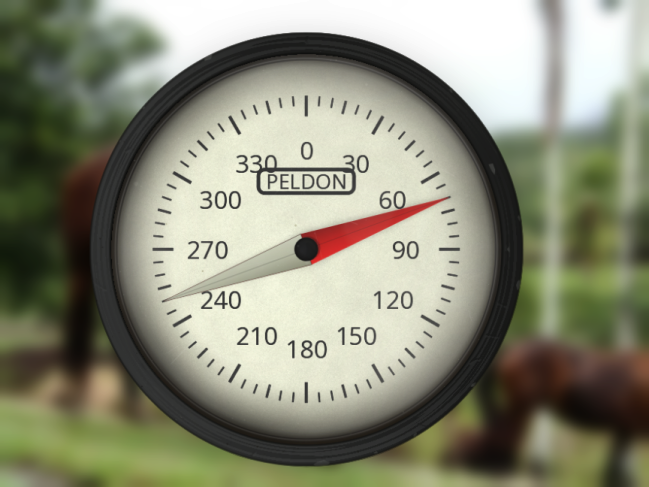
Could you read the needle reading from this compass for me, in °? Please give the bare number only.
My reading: 70
